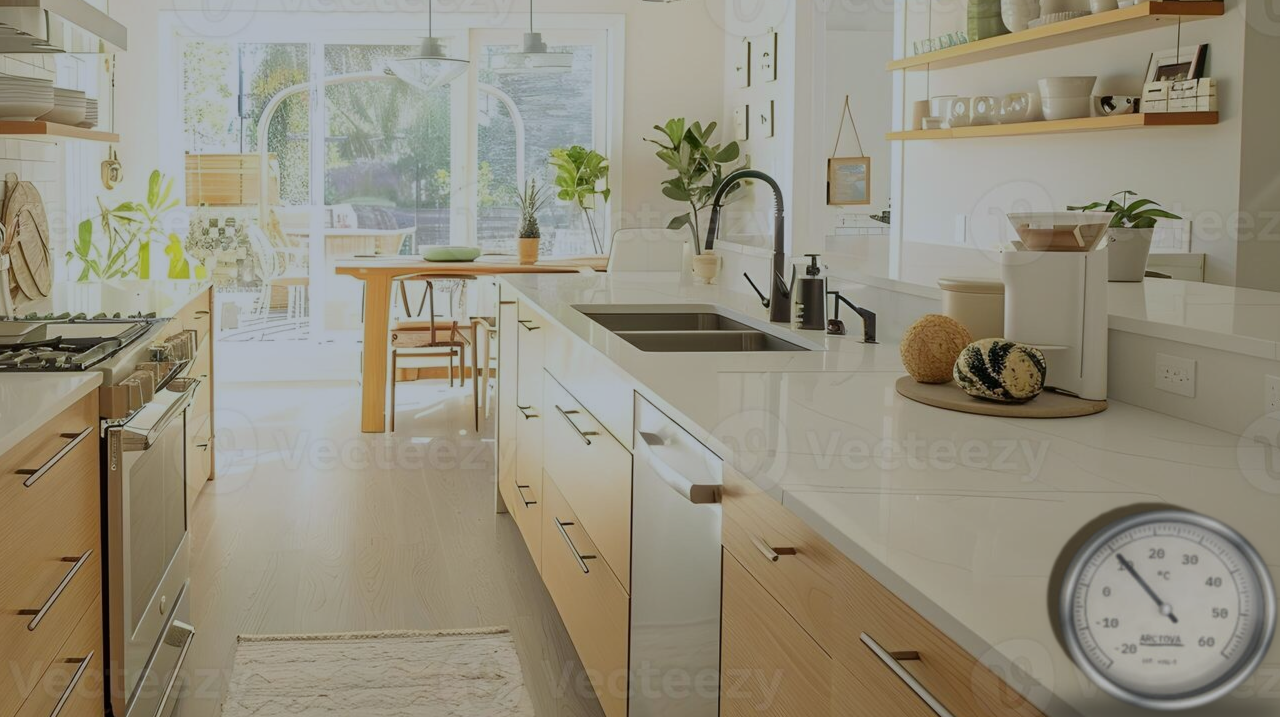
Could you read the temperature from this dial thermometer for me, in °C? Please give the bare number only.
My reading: 10
